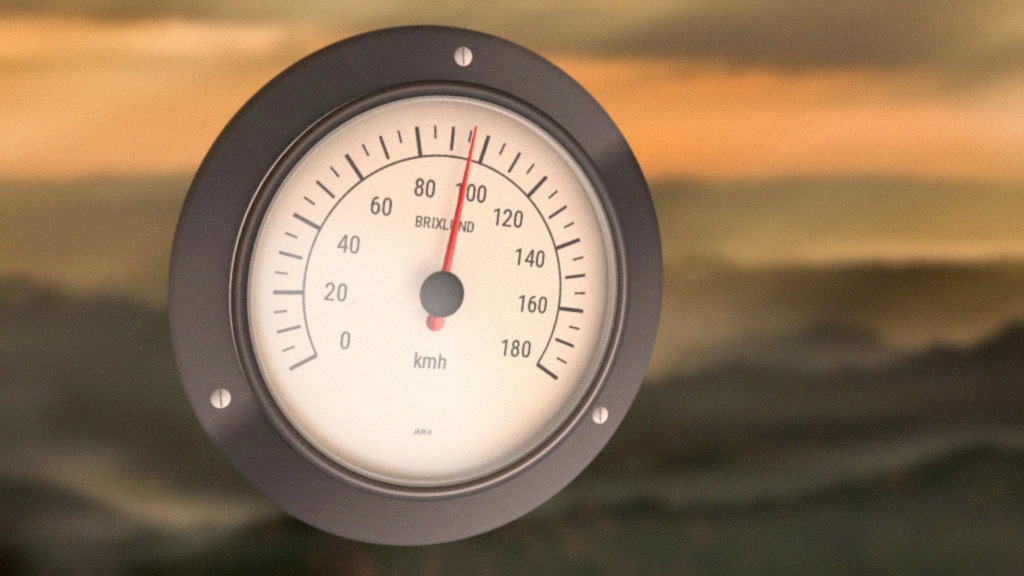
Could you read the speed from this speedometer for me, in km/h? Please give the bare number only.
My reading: 95
